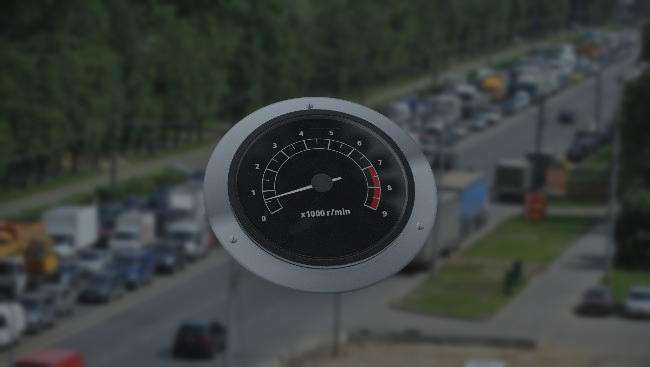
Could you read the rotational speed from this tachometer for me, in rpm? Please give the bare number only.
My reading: 500
